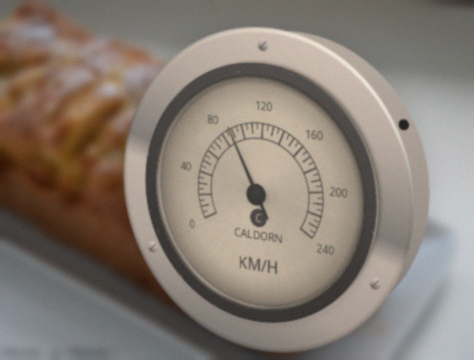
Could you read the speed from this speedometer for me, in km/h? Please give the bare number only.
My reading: 90
